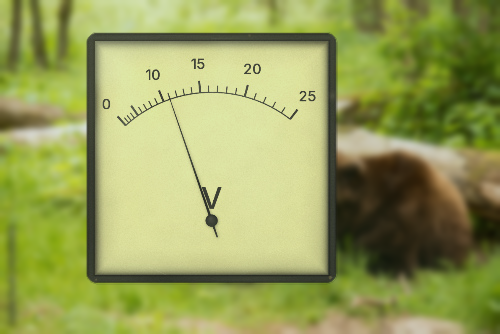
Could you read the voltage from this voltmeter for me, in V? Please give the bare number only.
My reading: 11
